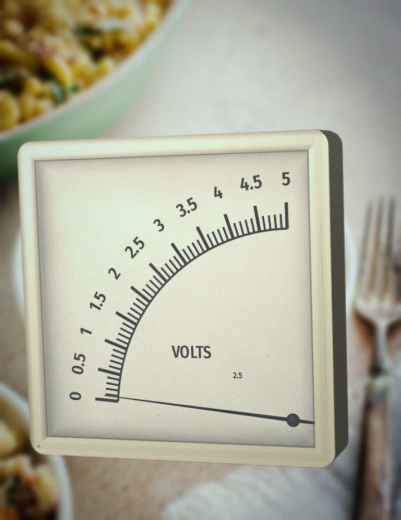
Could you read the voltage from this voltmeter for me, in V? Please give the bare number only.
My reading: 0.1
